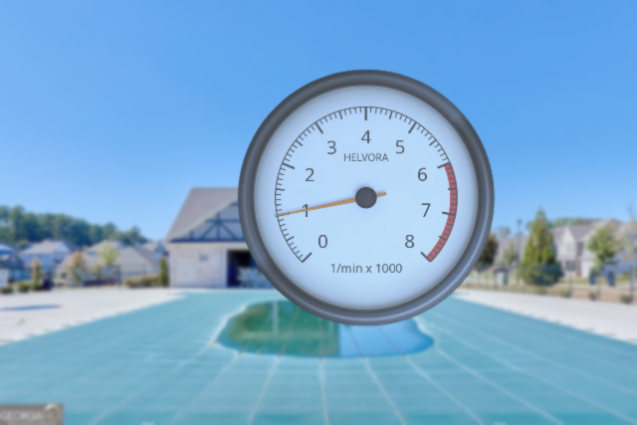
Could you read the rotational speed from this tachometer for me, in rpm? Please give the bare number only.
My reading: 1000
